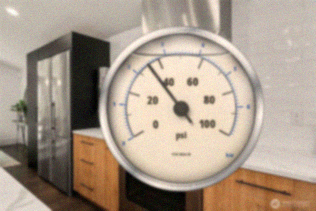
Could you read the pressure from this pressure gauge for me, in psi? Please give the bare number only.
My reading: 35
